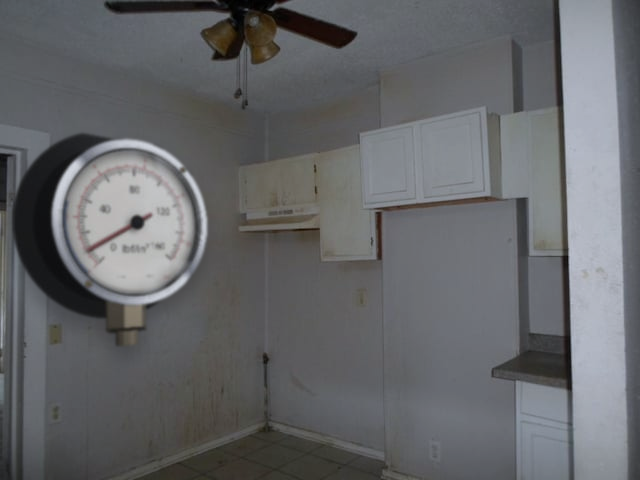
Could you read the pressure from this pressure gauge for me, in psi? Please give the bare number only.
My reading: 10
